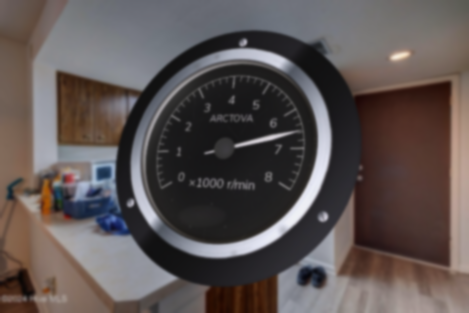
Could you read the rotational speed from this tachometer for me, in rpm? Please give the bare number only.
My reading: 6600
